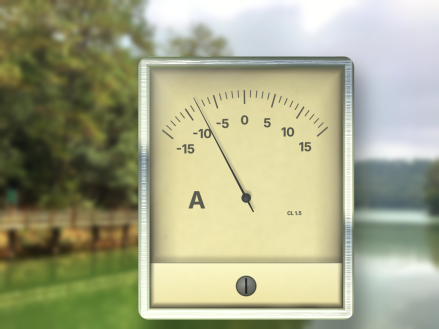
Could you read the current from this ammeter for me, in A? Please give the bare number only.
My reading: -8
